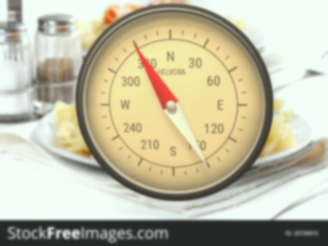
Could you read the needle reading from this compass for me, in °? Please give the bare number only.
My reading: 330
